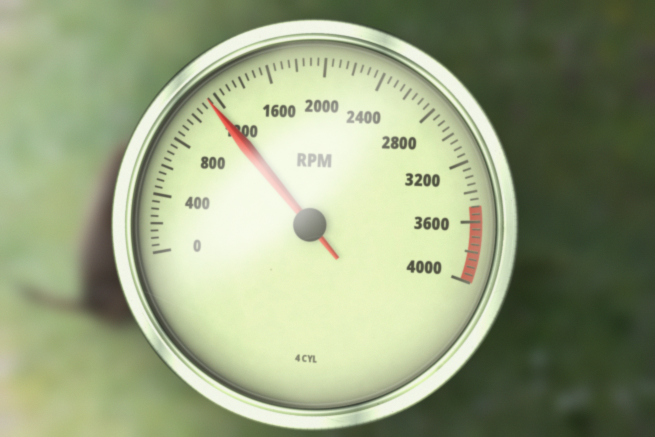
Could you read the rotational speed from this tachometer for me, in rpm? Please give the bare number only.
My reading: 1150
